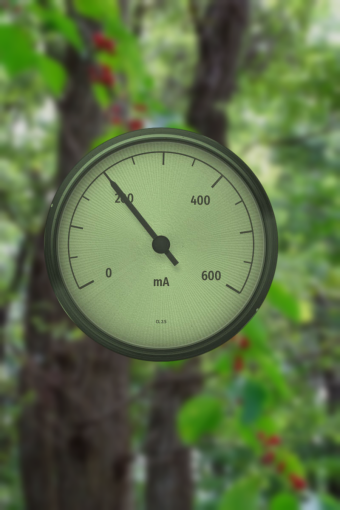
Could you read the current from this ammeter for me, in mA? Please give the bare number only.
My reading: 200
